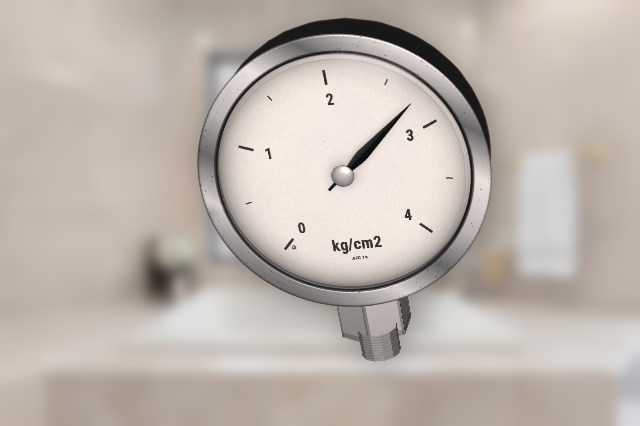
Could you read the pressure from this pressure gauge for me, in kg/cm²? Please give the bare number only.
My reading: 2.75
